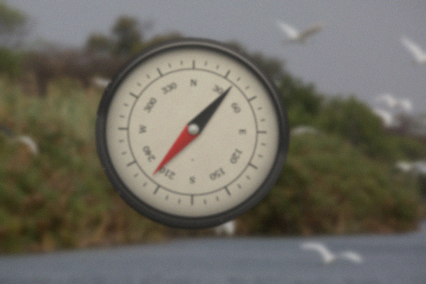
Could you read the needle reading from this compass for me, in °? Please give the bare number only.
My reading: 220
